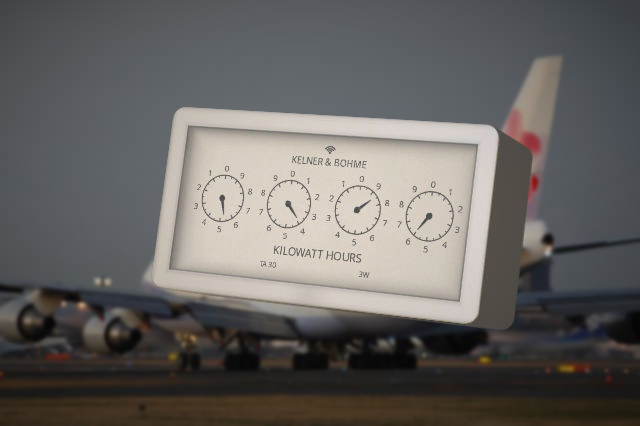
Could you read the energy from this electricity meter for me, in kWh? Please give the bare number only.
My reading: 5386
